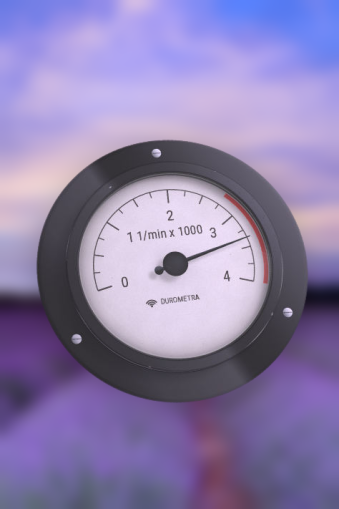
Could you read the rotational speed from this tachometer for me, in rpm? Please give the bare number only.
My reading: 3375
